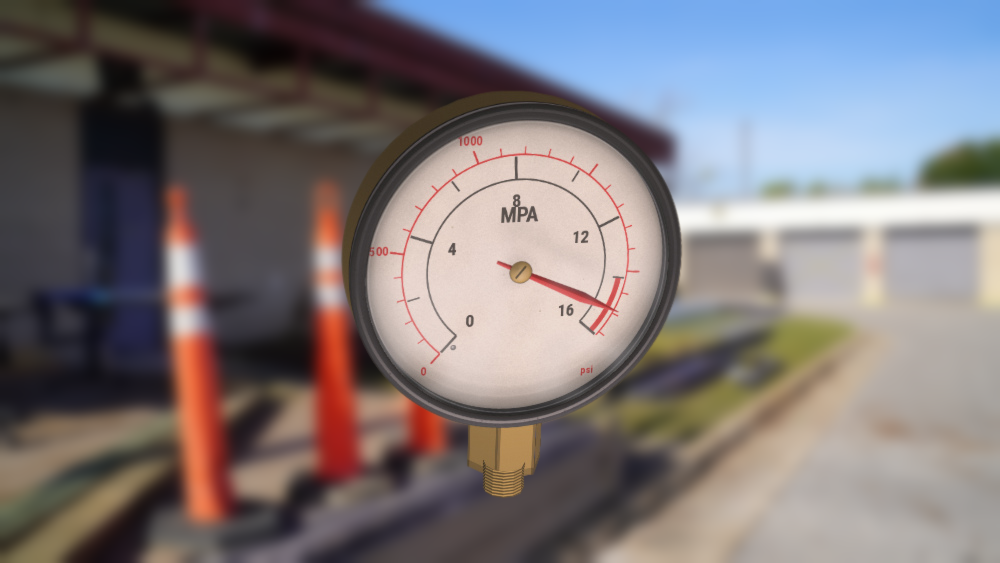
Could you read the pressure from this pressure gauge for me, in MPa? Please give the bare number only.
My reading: 15
